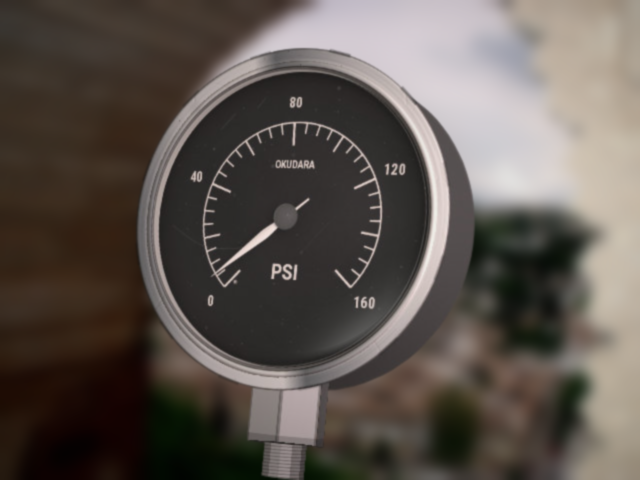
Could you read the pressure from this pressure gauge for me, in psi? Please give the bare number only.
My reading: 5
